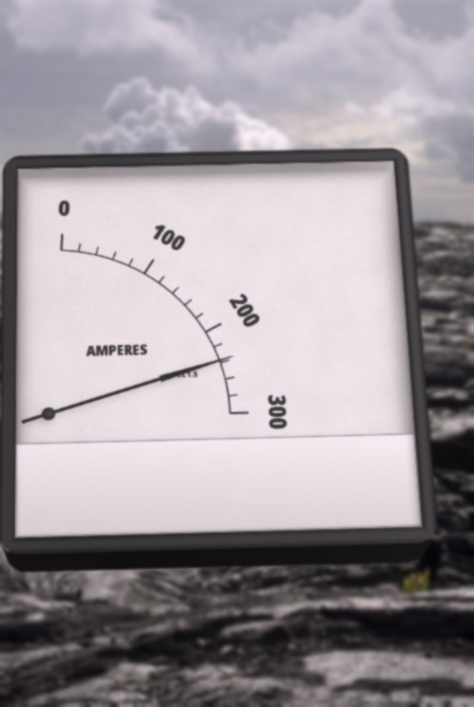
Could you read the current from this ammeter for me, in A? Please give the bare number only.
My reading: 240
